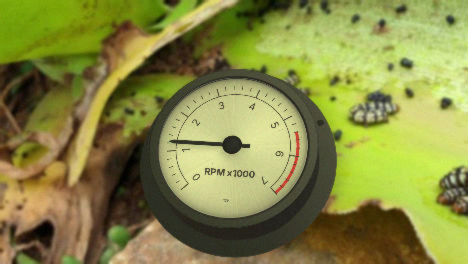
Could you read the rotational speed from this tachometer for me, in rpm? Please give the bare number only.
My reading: 1200
